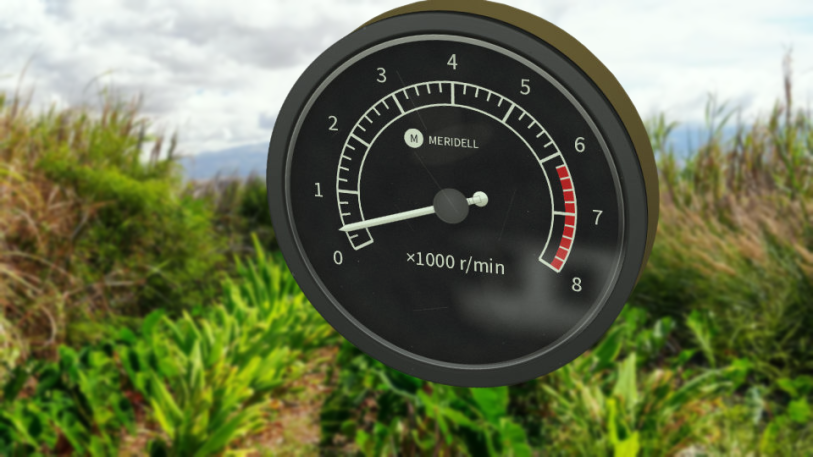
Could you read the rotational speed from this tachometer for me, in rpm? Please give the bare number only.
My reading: 400
